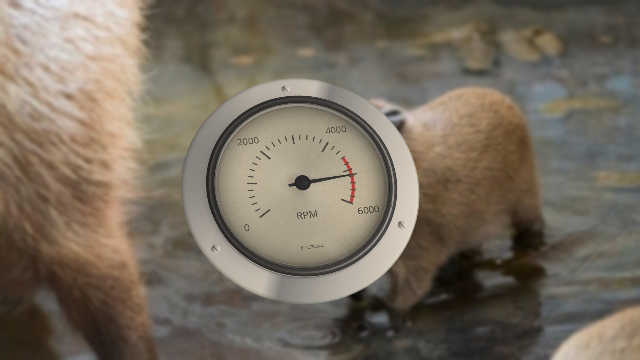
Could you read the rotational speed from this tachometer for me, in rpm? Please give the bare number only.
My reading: 5200
